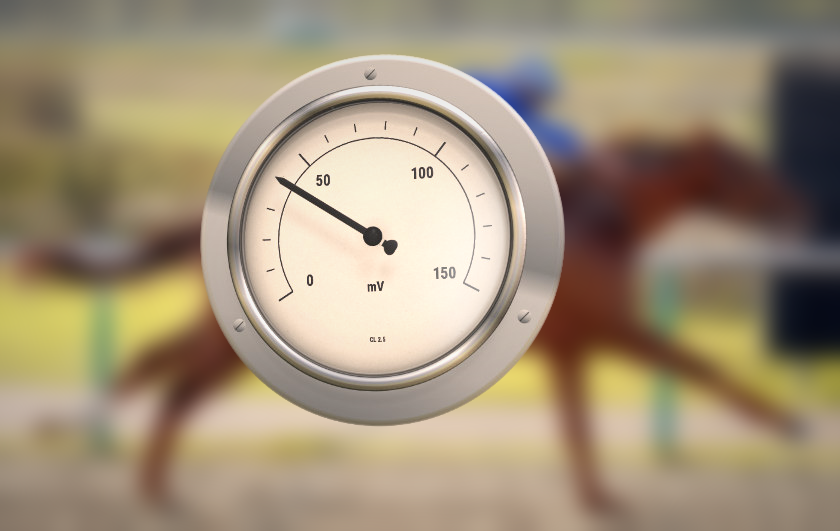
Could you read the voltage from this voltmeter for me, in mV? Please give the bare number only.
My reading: 40
